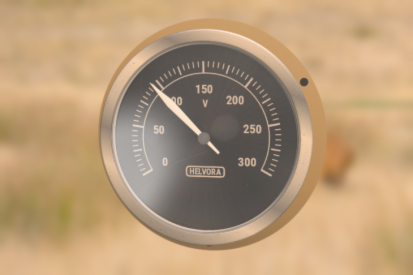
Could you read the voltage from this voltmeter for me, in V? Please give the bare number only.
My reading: 95
